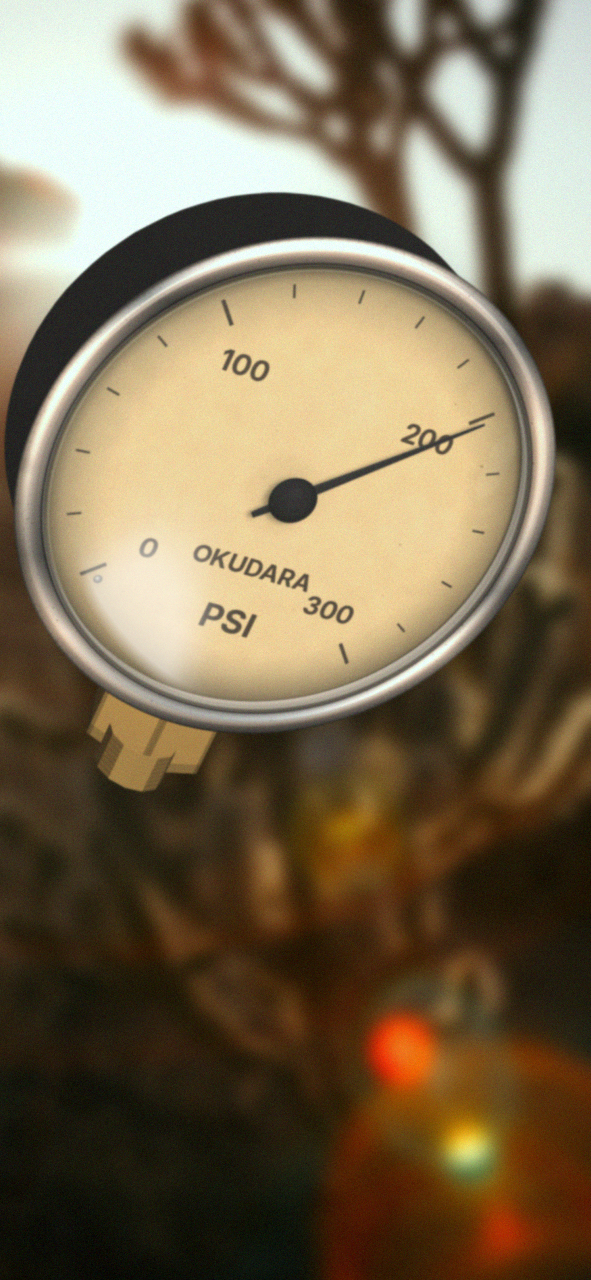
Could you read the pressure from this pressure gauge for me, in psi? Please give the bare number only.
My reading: 200
